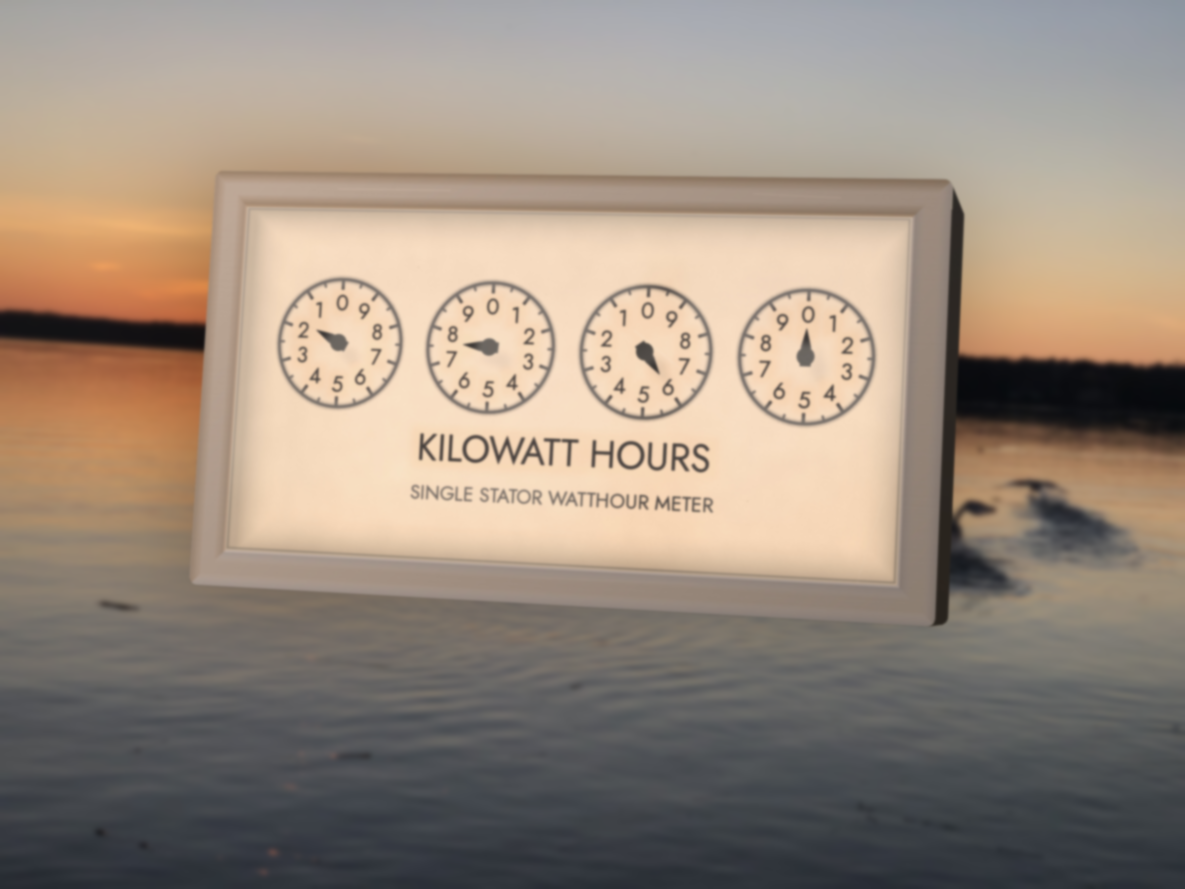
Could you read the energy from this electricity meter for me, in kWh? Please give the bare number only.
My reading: 1760
